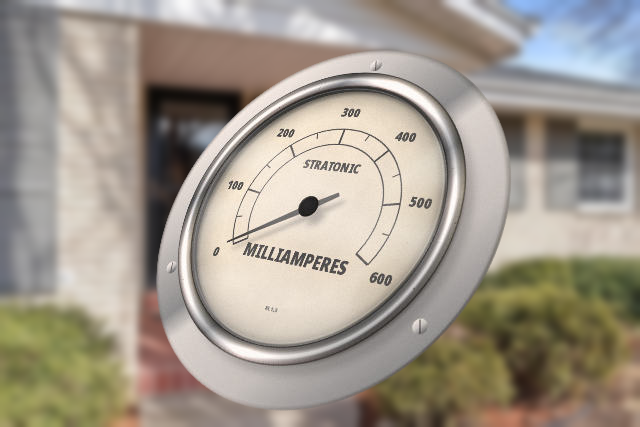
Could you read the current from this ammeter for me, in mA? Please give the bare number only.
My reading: 0
